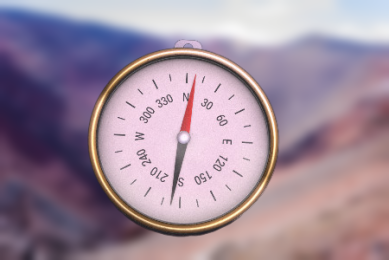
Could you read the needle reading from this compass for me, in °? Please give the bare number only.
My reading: 7.5
